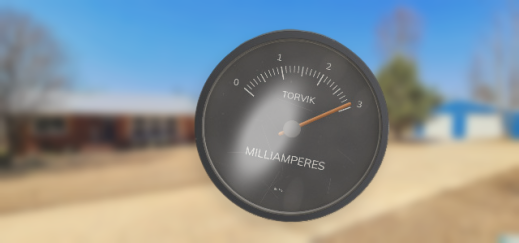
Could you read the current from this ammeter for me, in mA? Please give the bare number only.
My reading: 2.9
